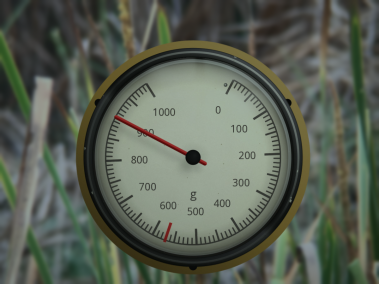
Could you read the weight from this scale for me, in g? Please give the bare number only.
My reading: 900
